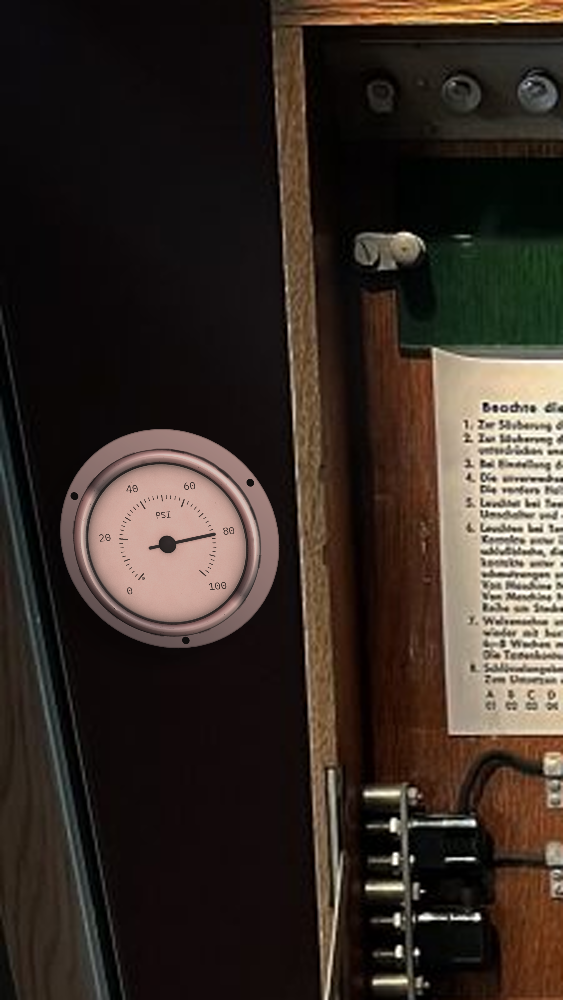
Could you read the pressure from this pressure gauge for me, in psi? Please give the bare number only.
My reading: 80
